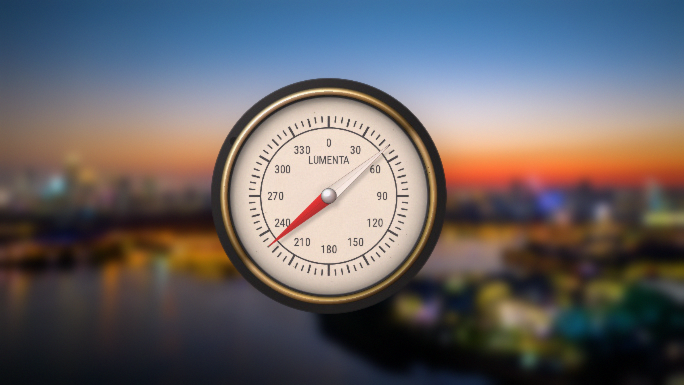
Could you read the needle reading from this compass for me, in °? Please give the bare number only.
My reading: 230
